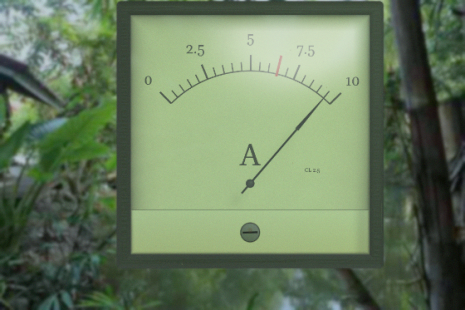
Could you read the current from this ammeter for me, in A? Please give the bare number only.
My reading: 9.5
